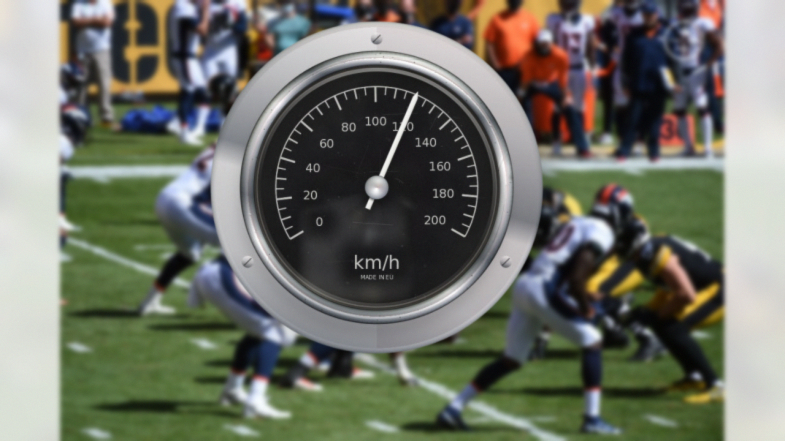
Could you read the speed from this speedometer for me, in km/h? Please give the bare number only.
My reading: 120
